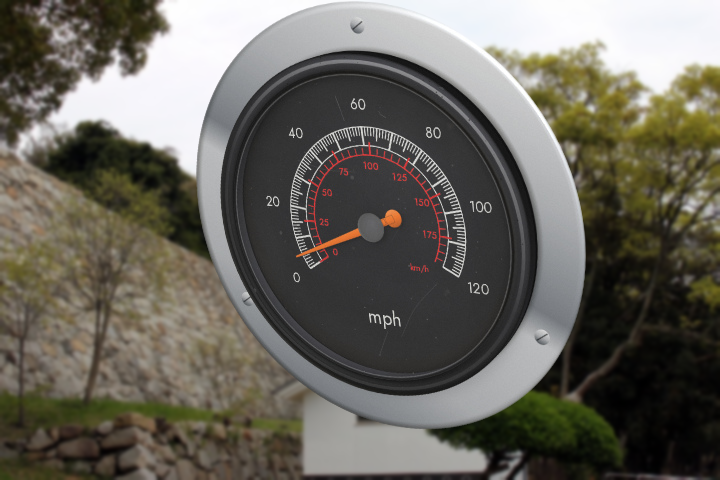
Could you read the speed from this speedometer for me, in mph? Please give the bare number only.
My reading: 5
